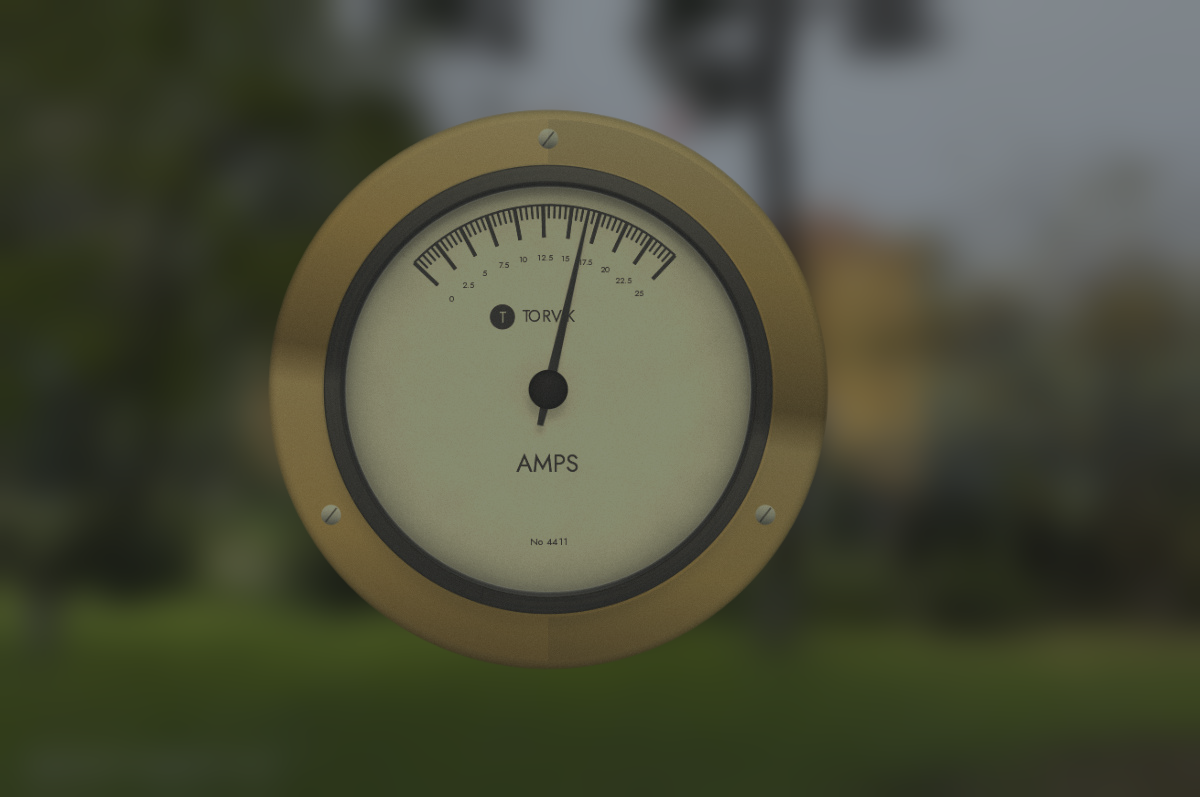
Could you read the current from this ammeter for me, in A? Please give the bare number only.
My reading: 16.5
